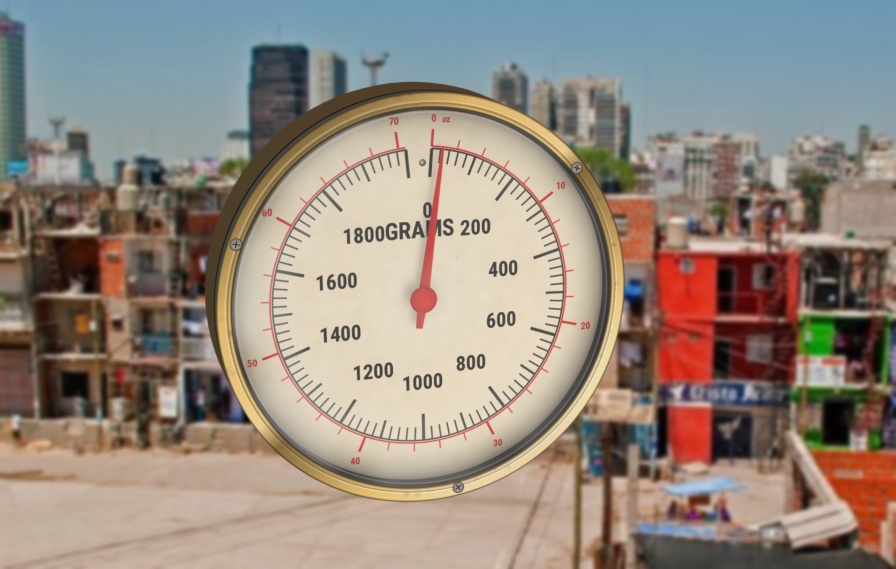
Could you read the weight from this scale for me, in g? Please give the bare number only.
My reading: 20
